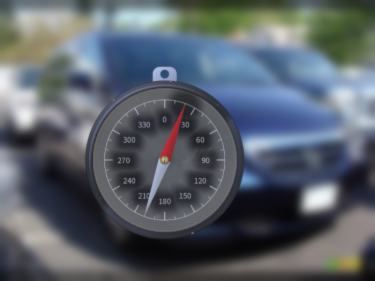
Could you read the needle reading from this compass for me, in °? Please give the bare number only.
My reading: 20
